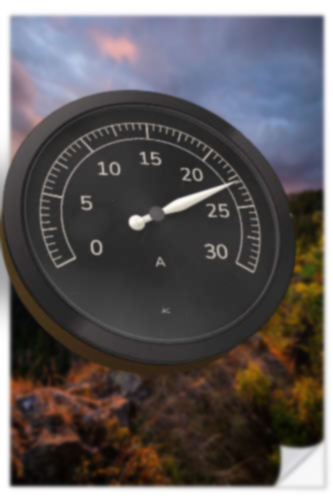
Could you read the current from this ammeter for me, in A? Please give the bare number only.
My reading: 23
